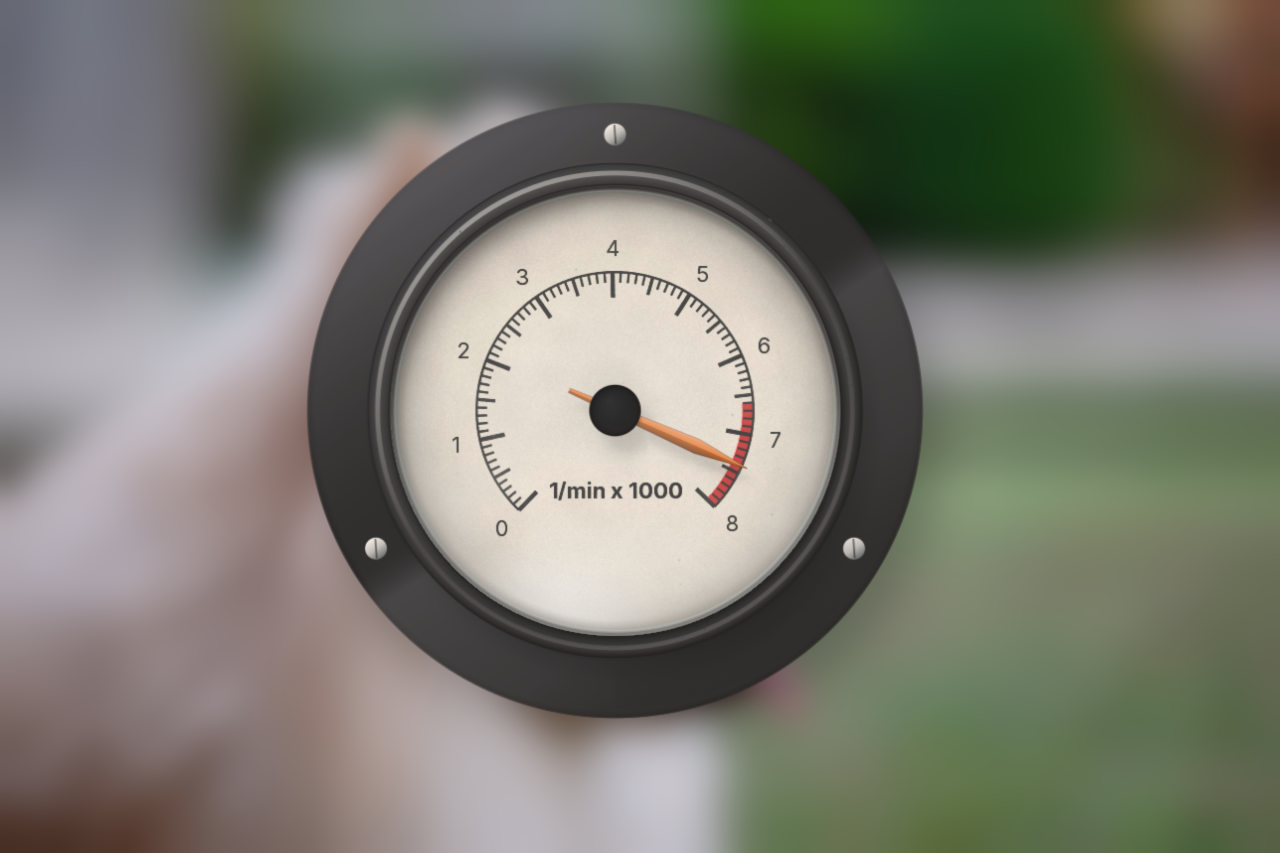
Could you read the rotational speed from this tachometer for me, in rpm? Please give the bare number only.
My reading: 7400
